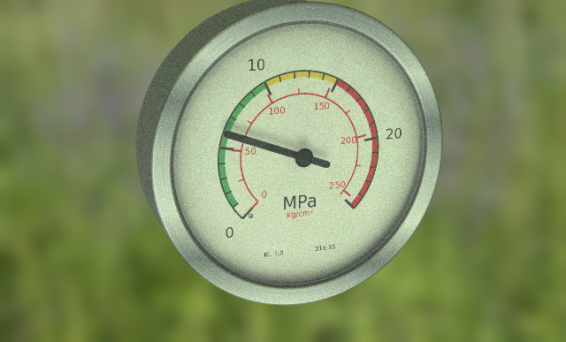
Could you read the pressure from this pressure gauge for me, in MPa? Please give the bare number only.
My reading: 6
